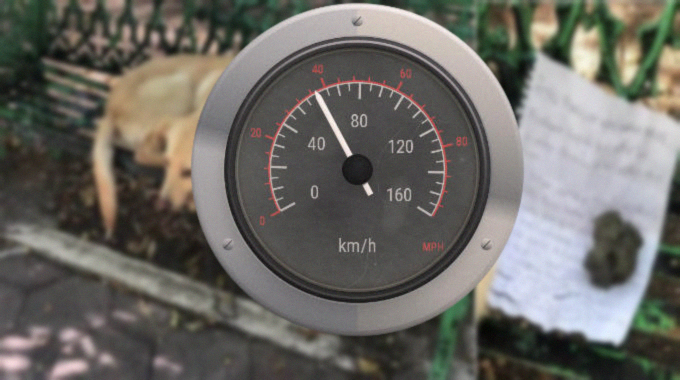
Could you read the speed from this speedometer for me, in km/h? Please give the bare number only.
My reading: 60
